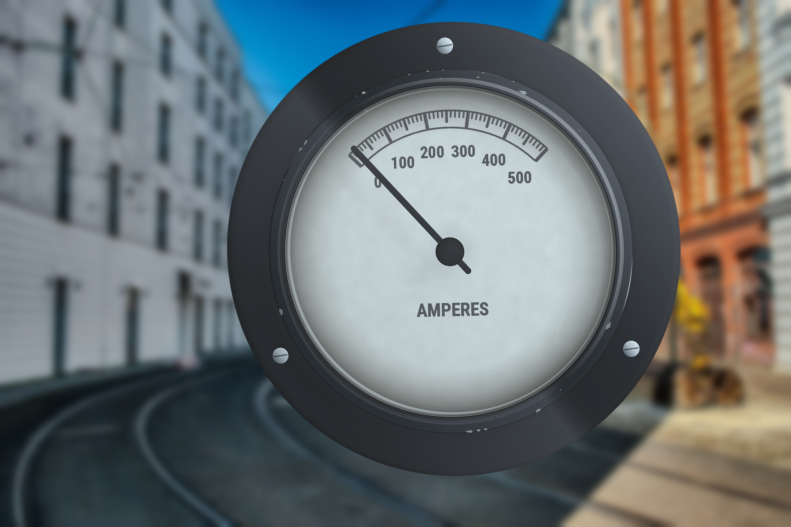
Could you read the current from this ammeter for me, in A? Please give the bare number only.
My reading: 20
